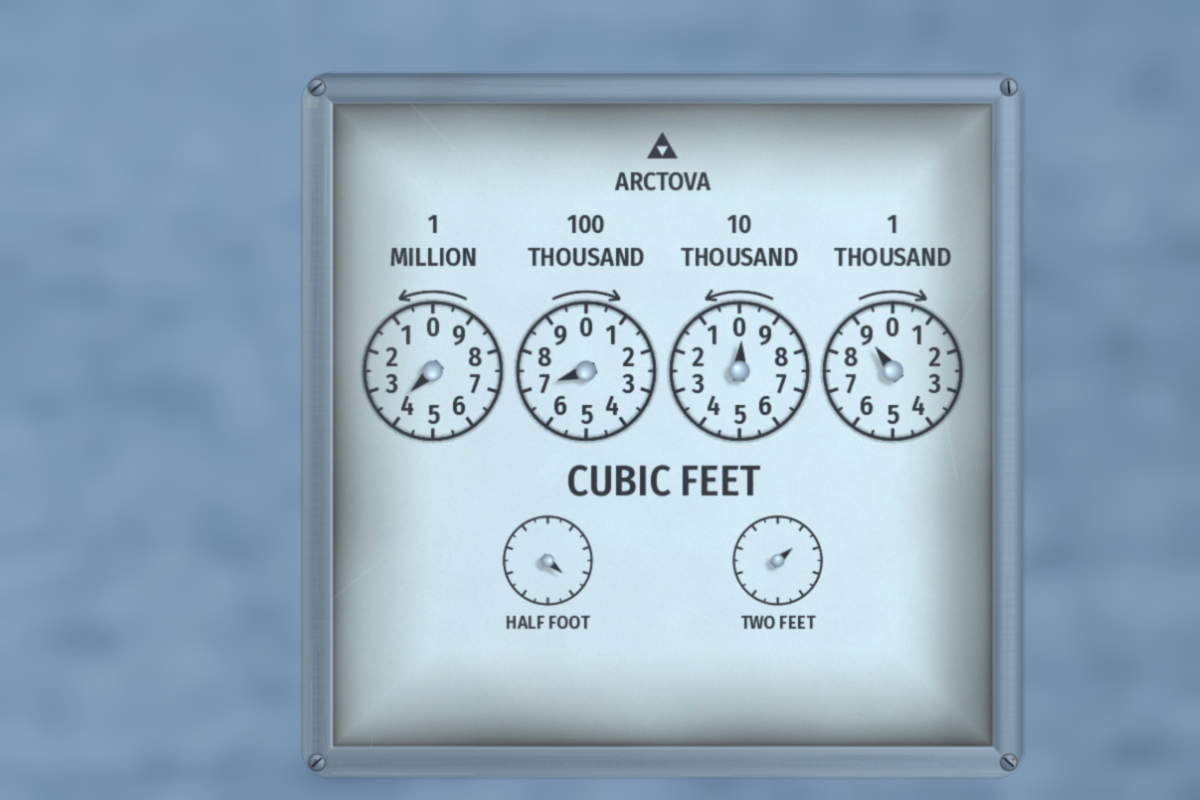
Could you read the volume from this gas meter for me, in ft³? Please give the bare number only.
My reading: 369900
